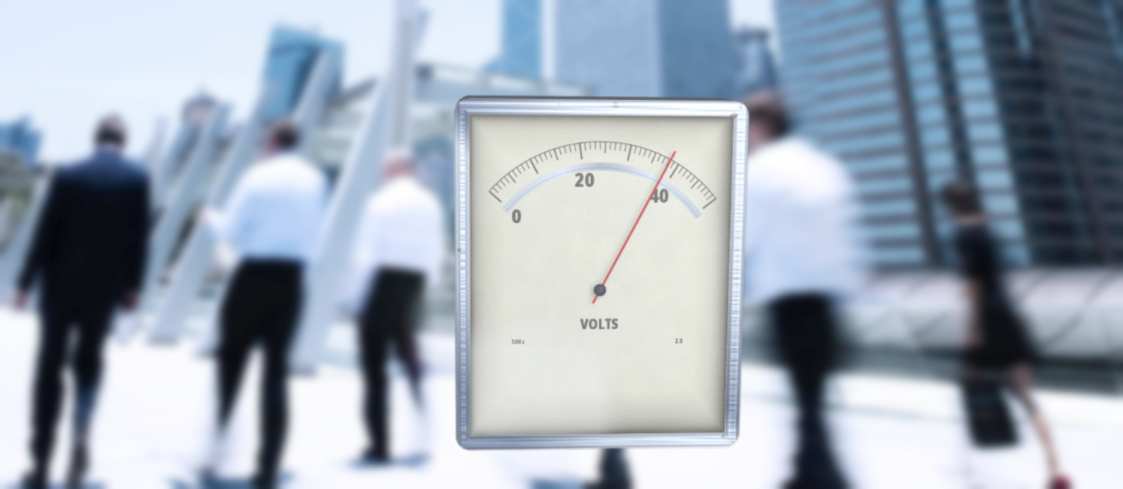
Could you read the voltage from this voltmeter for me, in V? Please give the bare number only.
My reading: 38
